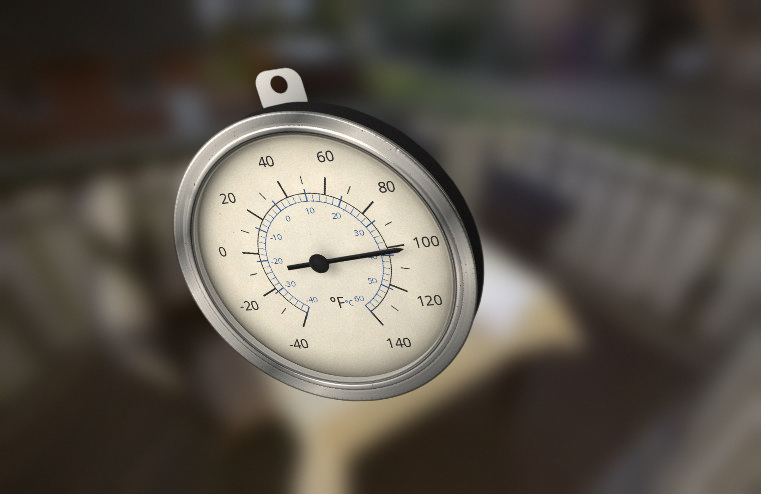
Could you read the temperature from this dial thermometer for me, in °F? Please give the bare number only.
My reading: 100
